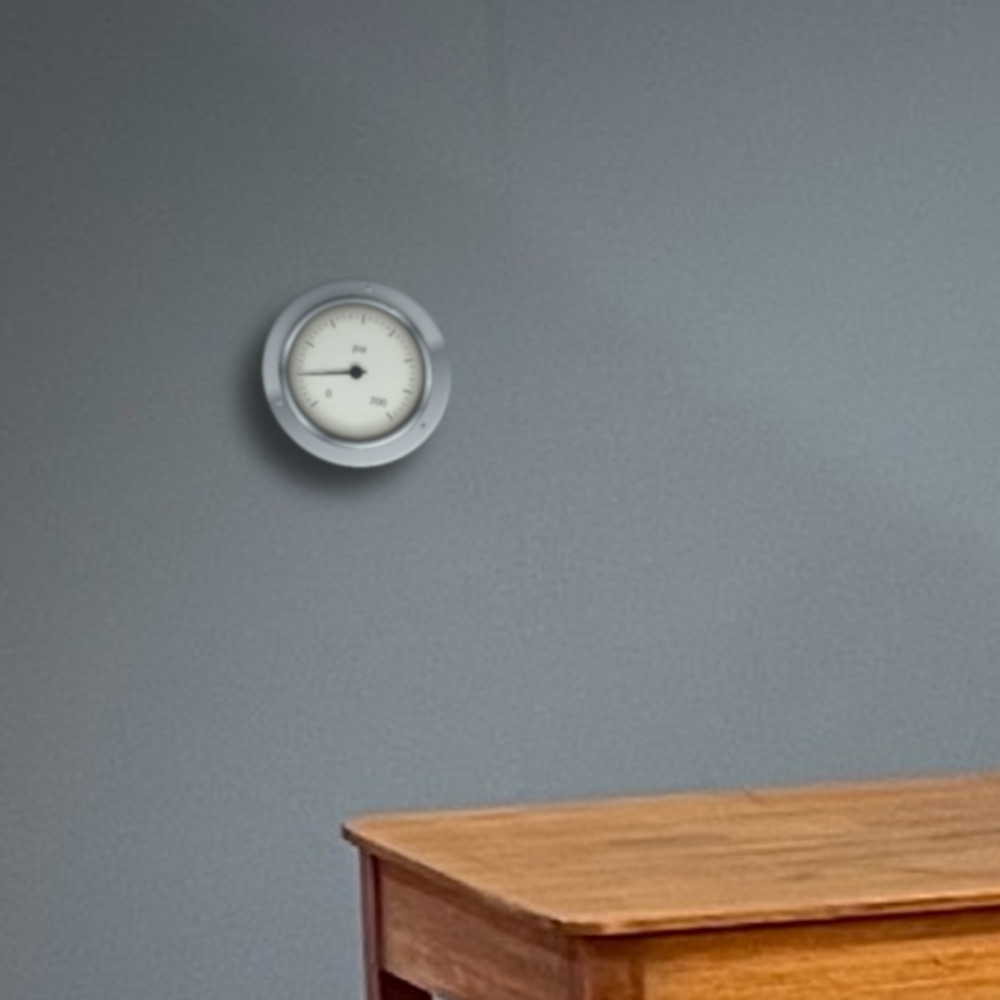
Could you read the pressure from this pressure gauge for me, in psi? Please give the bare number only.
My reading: 25
